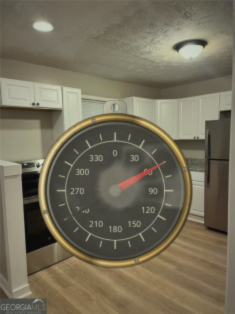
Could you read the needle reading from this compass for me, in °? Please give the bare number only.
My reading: 60
